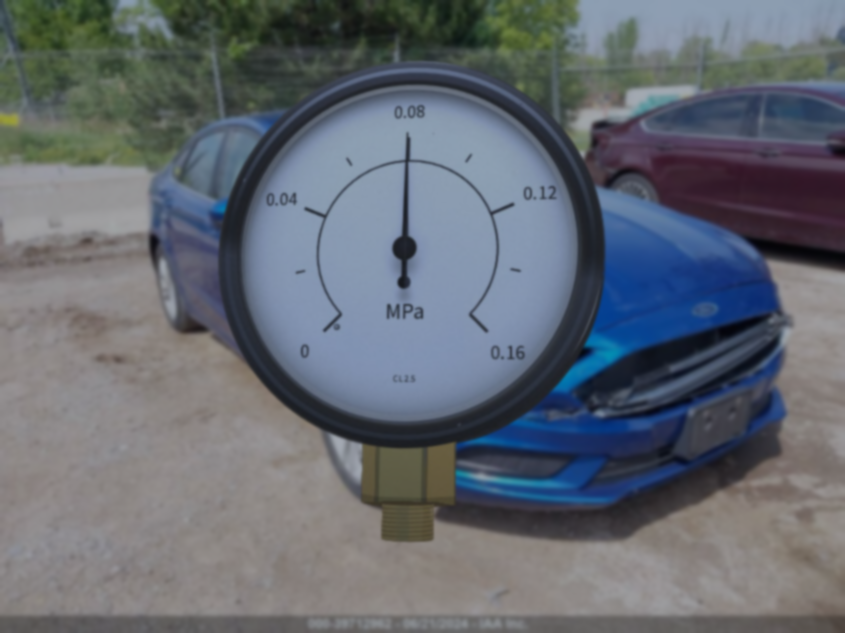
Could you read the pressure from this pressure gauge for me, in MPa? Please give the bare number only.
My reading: 0.08
